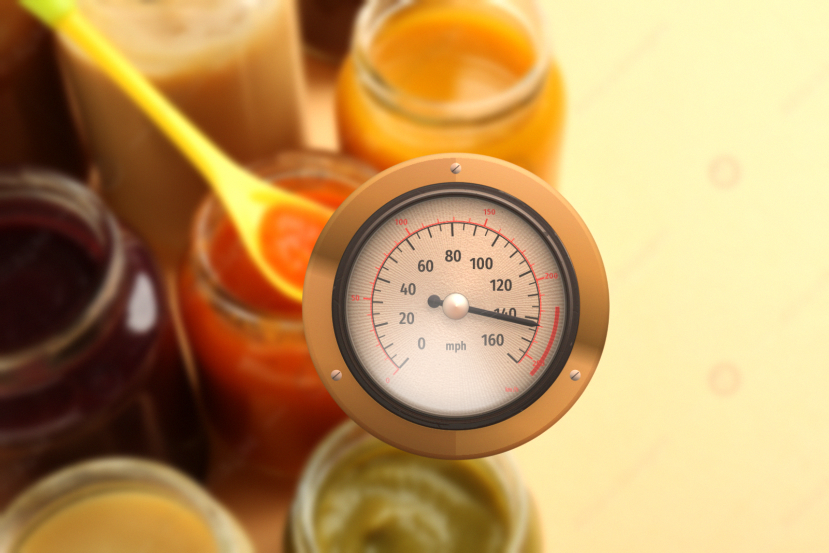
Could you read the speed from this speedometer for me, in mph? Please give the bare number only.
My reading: 142.5
